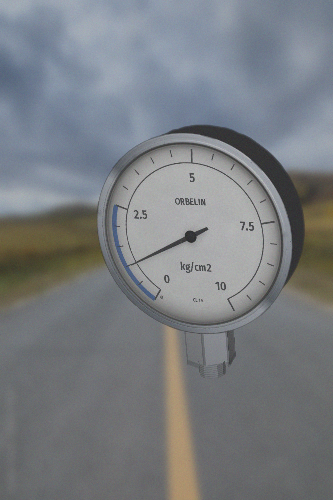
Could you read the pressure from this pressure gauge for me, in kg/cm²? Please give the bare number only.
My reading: 1
